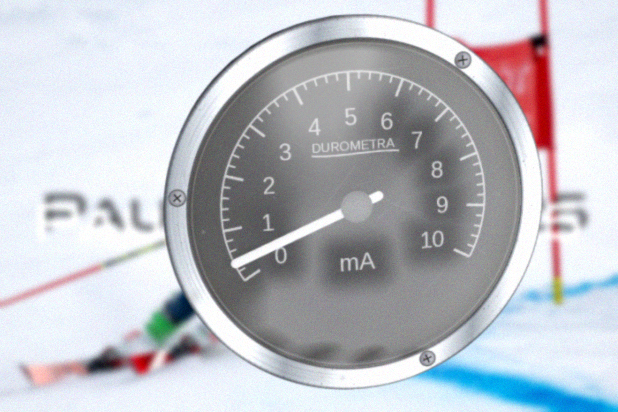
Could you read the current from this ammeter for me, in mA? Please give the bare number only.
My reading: 0.4
